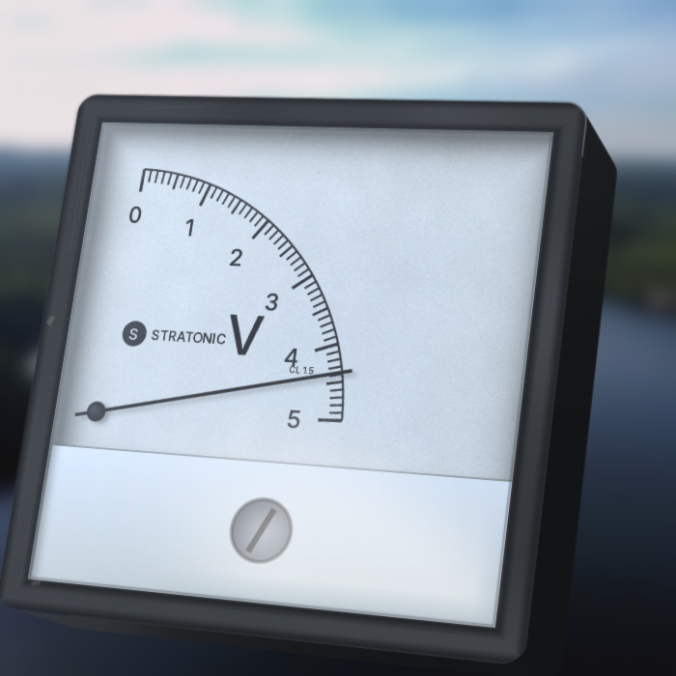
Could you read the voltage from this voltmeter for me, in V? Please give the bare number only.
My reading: 4.4
